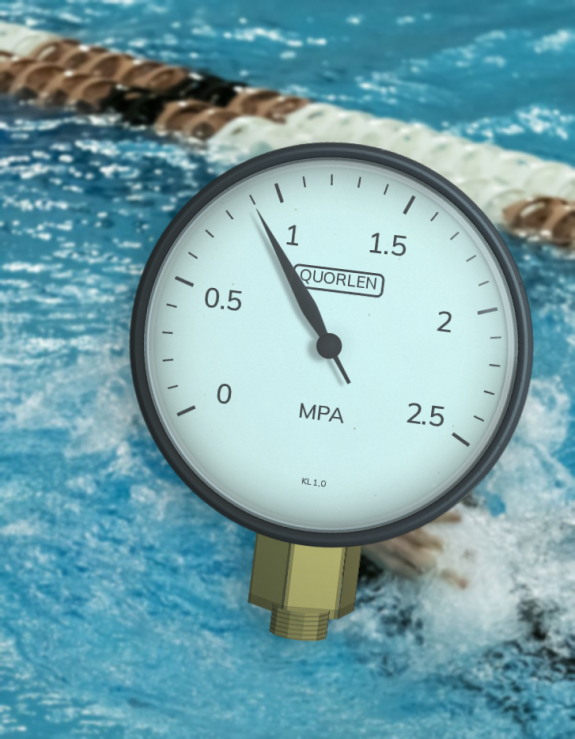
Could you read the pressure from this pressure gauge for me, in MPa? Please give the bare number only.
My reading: 0.9
